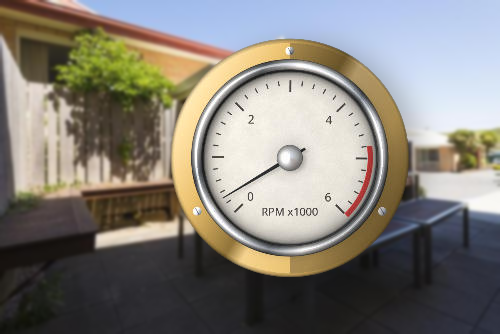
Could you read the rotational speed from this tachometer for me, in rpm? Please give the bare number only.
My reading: 300
